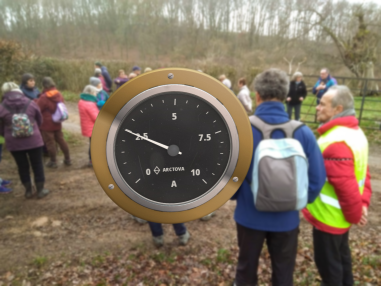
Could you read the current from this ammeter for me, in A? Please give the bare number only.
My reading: 2.5
